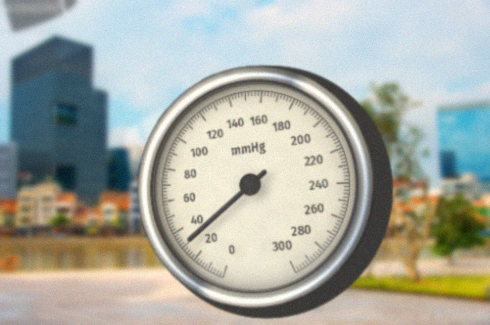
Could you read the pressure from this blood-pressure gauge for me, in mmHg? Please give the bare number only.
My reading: 30
